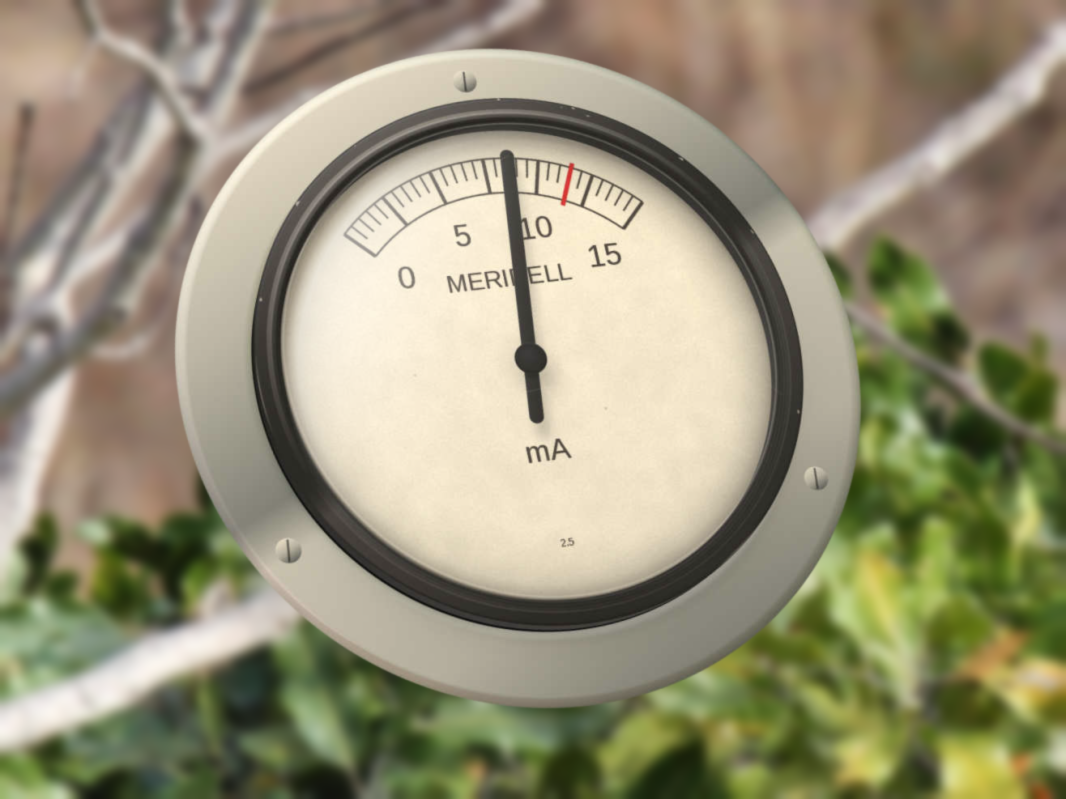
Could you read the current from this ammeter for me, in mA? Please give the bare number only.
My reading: 8.5
